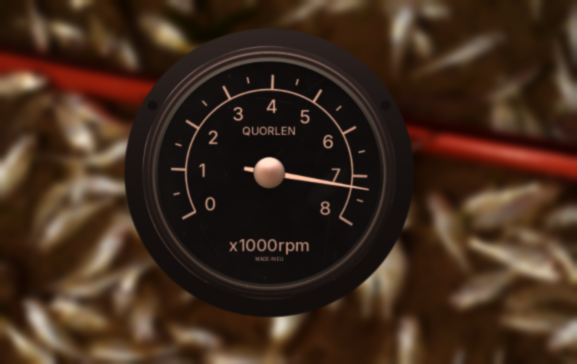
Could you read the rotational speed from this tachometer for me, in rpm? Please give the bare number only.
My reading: 7250
